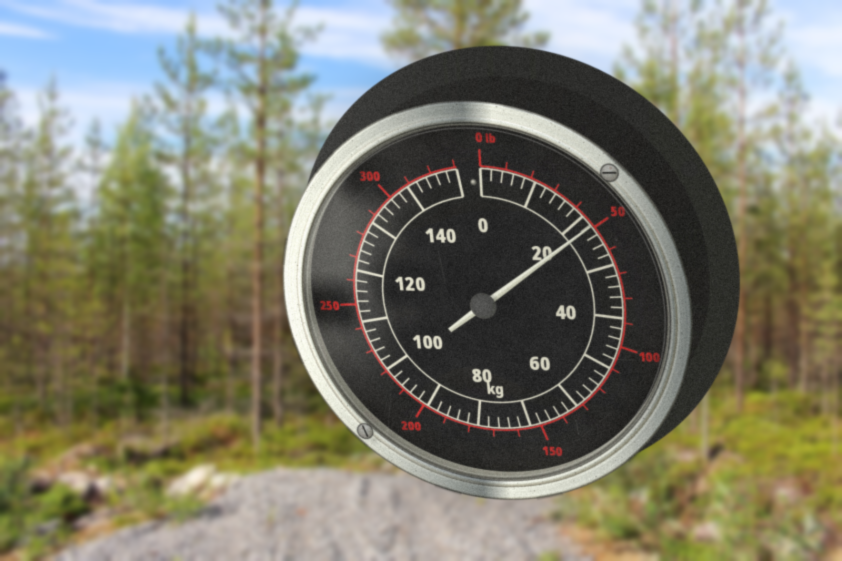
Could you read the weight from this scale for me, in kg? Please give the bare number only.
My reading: 22
